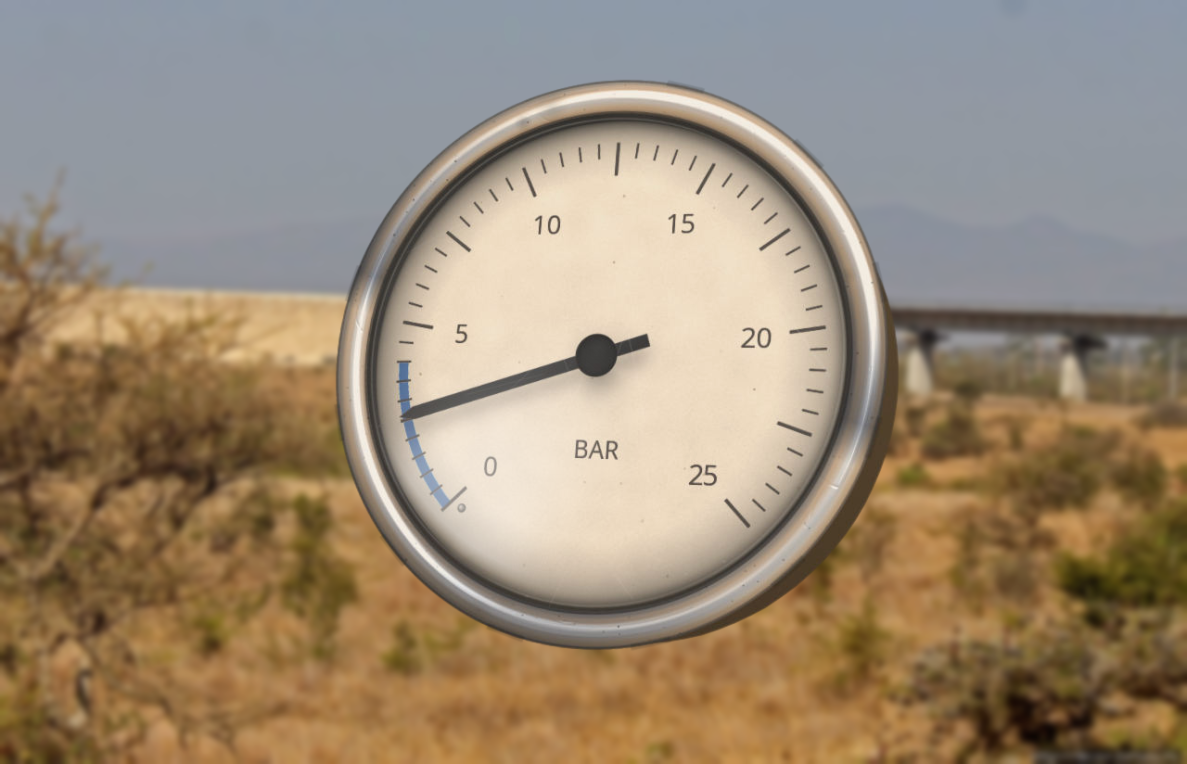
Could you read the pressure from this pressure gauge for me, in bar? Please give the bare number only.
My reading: 2.5
